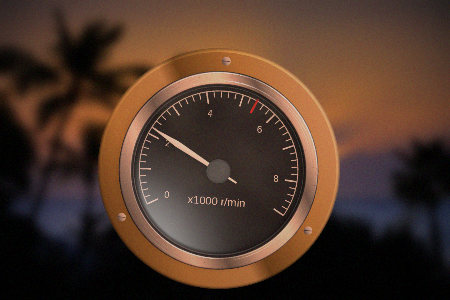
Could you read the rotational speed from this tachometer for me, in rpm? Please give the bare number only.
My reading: 2200
